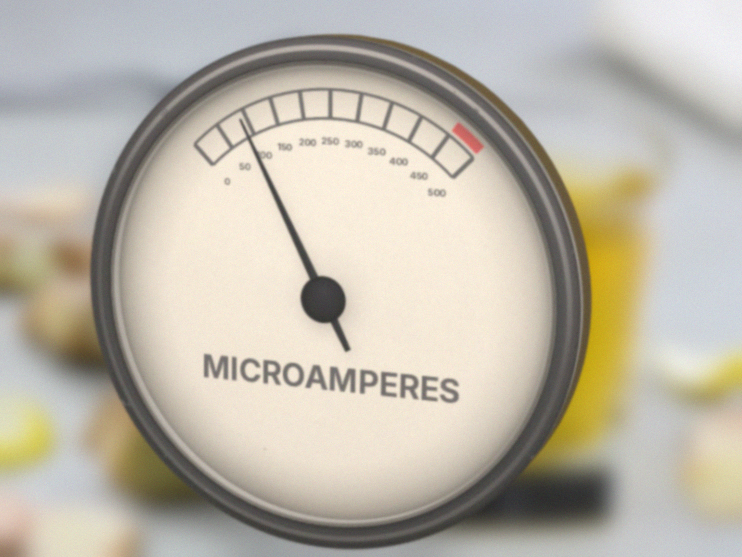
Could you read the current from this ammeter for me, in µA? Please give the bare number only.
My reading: 100
